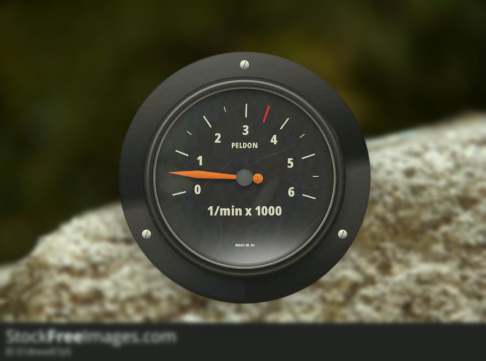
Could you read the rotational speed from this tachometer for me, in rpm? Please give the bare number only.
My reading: 500
